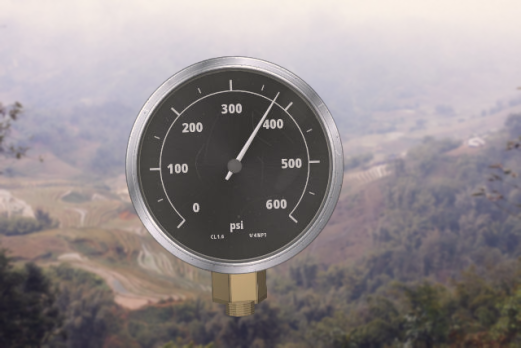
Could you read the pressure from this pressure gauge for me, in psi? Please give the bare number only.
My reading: 375
